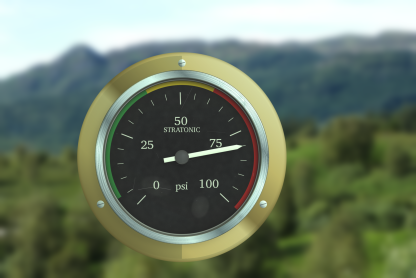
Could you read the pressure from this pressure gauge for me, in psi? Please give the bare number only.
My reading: 80
